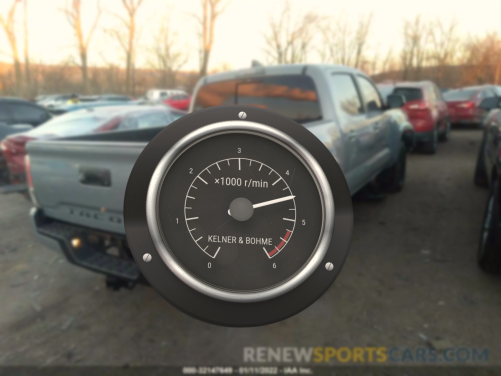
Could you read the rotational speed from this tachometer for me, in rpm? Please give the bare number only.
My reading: 4500
